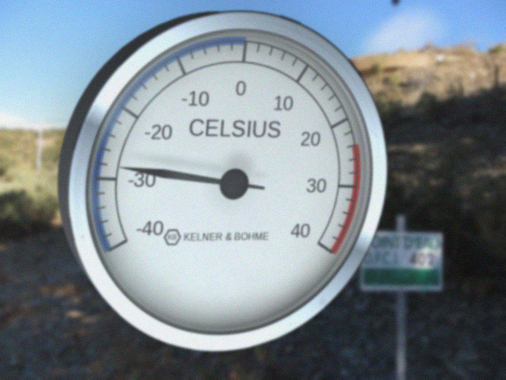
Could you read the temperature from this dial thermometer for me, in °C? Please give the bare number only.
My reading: -28
